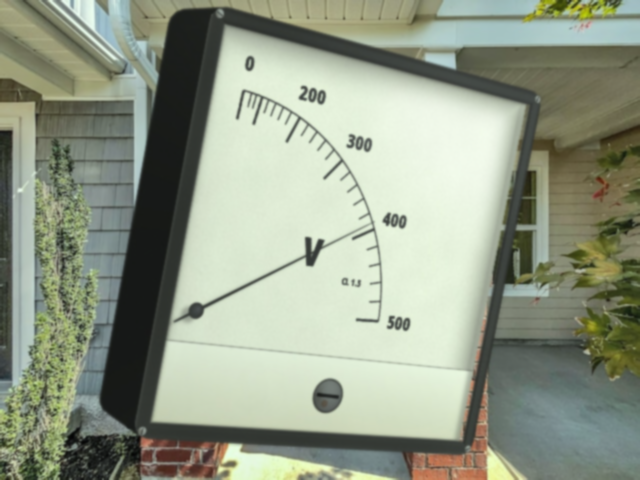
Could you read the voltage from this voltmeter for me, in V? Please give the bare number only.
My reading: 390
